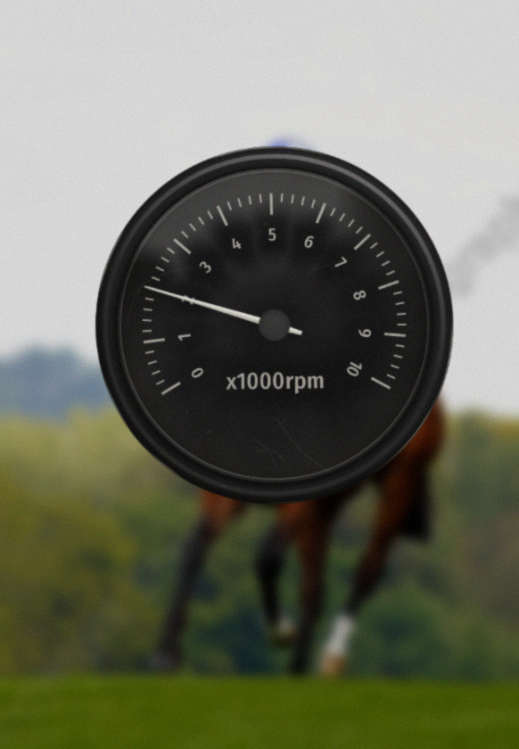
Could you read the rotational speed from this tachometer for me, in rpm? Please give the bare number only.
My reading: 2000
